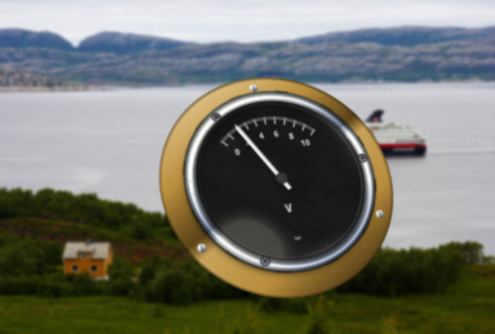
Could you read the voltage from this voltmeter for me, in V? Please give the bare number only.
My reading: 2
